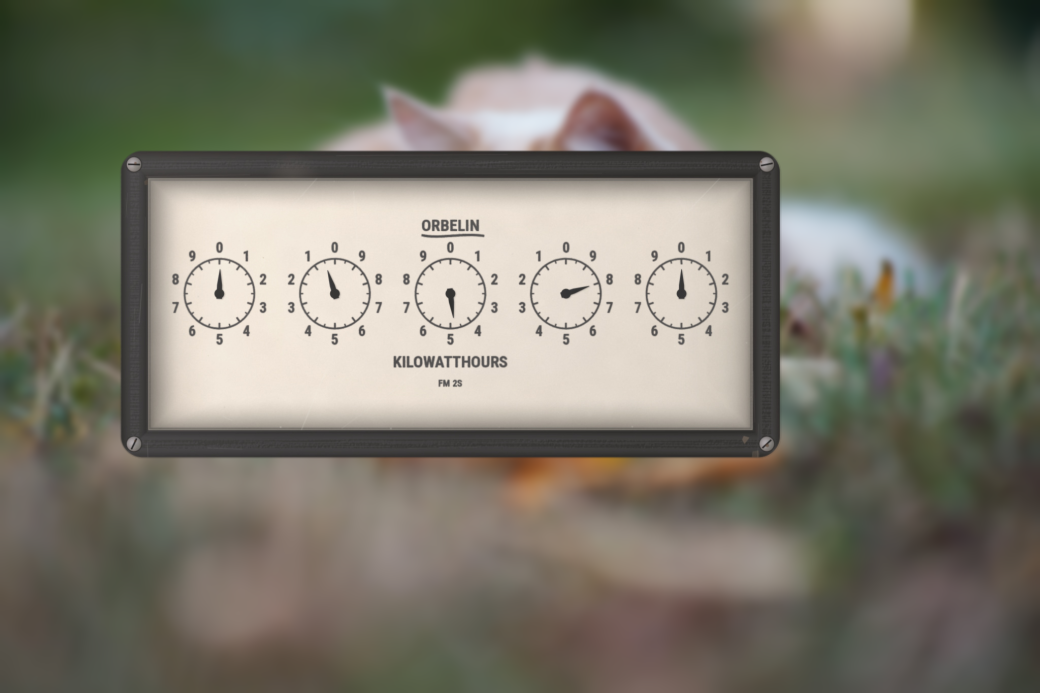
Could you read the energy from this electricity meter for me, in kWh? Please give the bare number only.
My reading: 480
